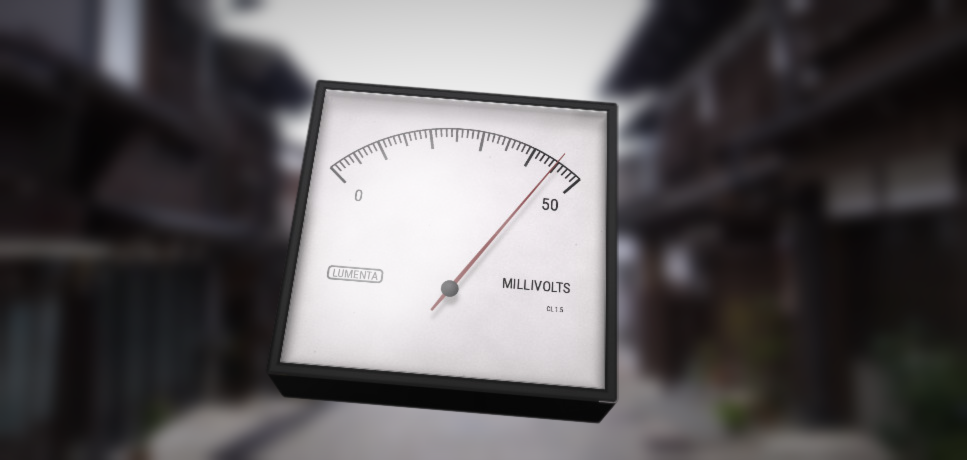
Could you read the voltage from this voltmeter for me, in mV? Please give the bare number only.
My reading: 45
